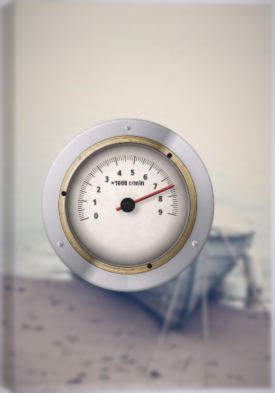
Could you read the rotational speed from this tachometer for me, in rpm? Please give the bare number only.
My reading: 7500
